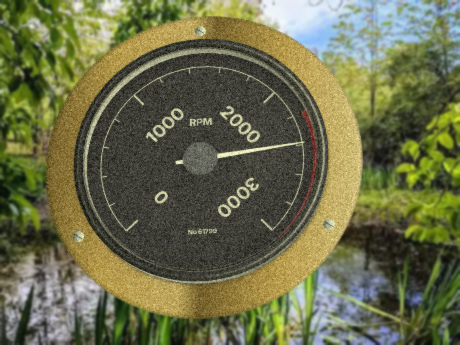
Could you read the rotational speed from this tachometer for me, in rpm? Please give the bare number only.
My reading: 2400
